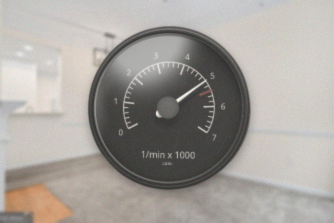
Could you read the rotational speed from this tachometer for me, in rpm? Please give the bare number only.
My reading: 5000
